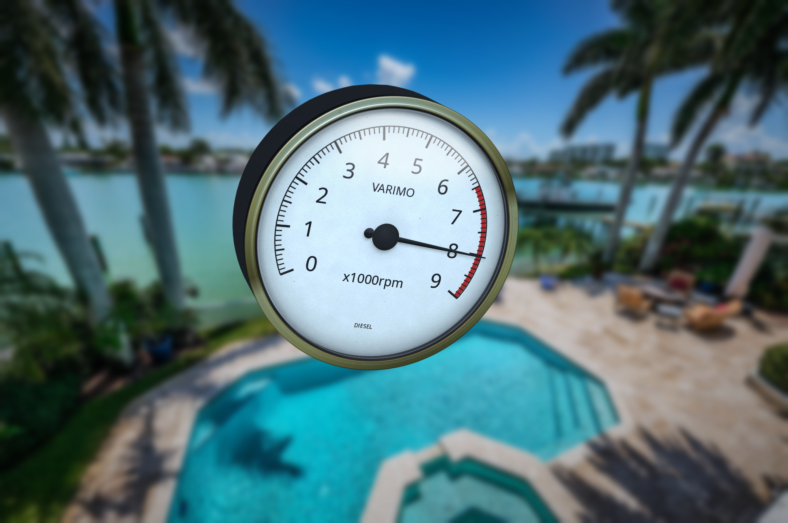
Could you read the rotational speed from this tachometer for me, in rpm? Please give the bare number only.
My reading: 8000
